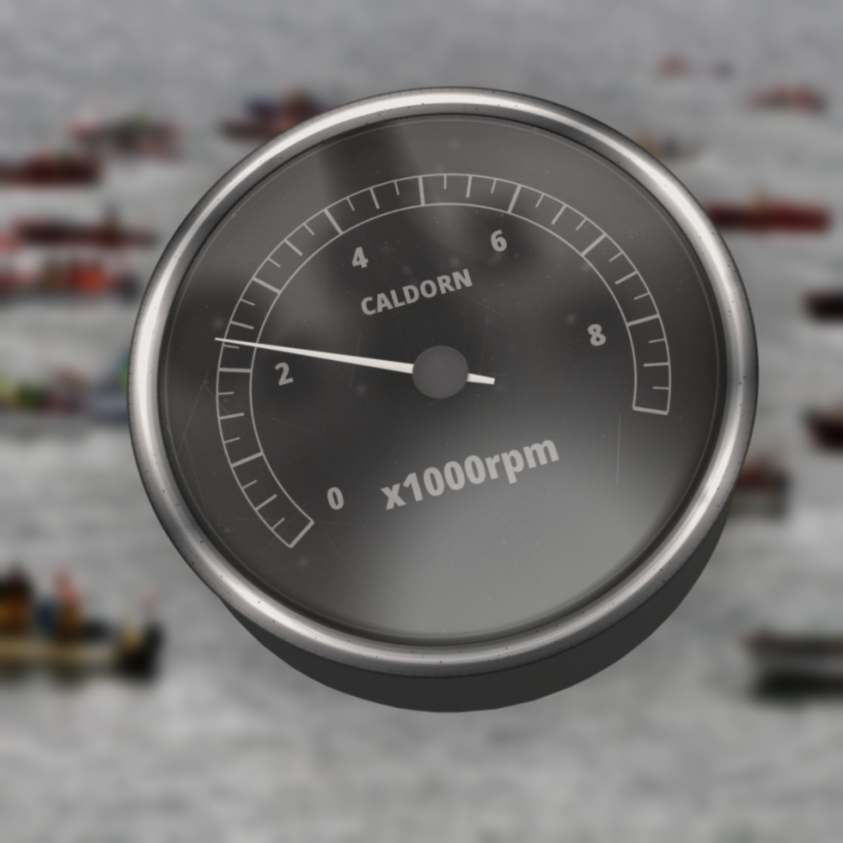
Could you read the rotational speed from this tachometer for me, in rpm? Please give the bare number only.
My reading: 2250
